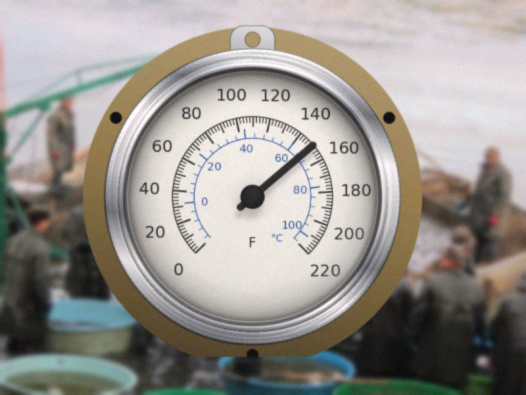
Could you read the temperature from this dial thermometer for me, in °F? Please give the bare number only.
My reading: 150
